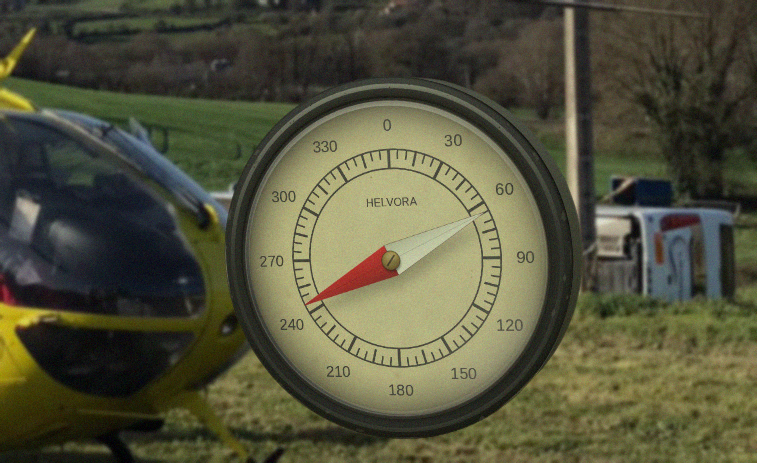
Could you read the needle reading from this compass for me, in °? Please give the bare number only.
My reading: 245
